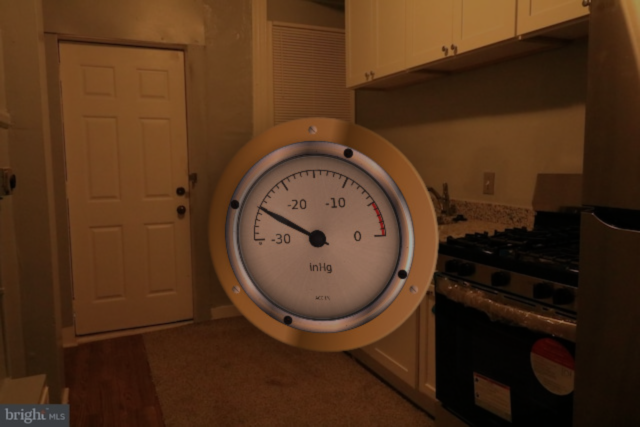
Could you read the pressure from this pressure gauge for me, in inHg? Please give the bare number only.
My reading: -25
